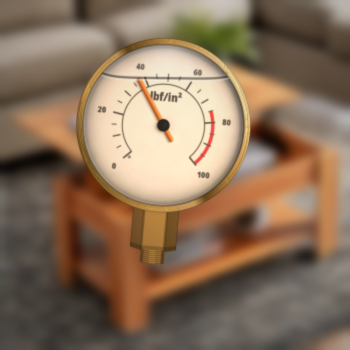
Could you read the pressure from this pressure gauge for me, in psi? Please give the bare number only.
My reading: 37.5
